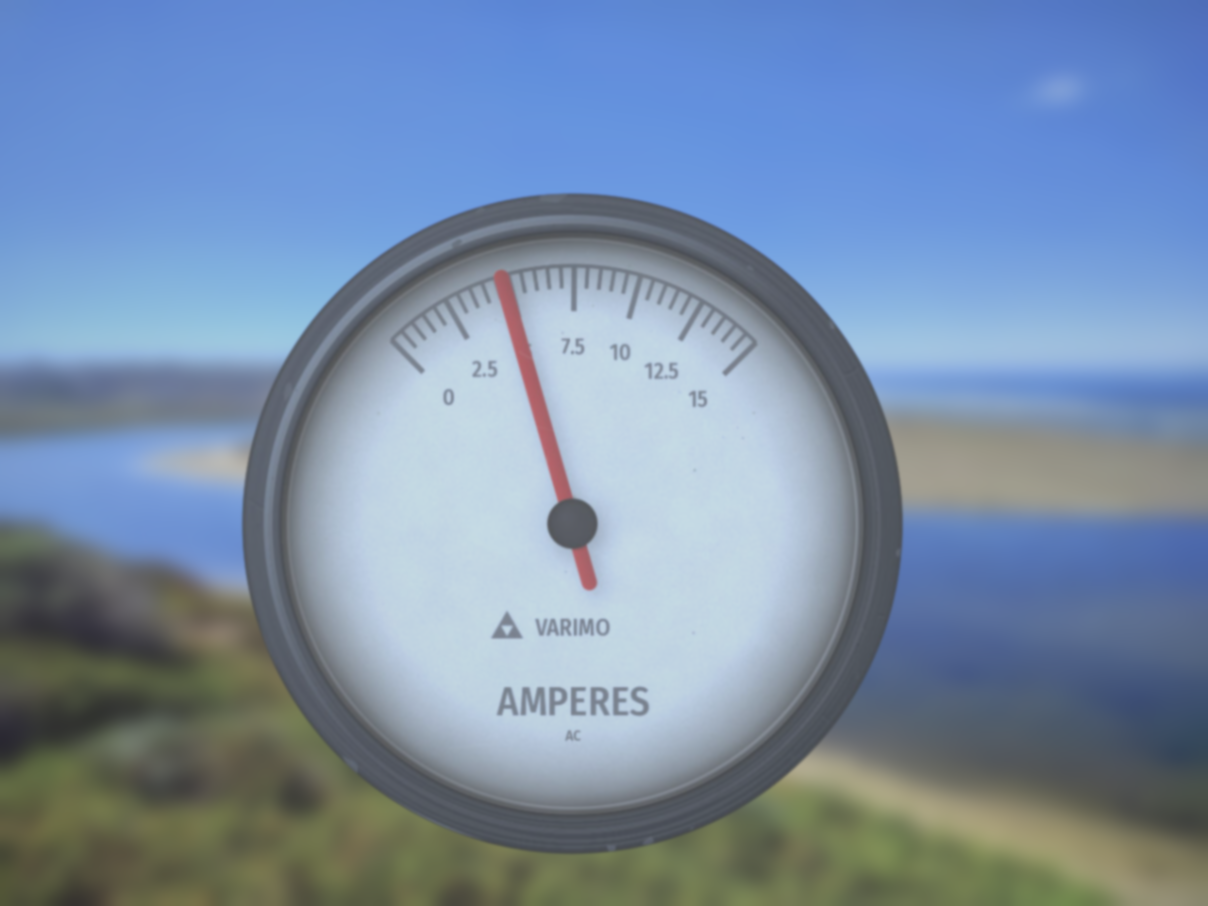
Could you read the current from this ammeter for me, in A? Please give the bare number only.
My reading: 4.75
